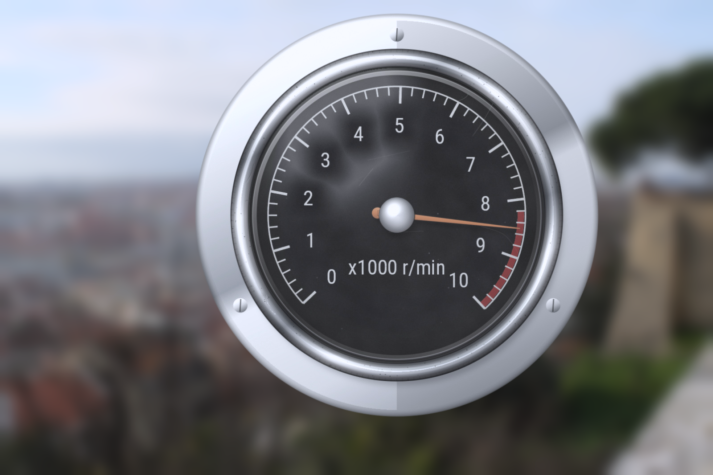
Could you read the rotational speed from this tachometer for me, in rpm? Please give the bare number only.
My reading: 8500
